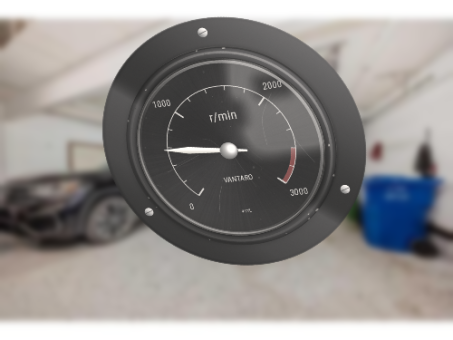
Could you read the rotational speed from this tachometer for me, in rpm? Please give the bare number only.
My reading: 600
